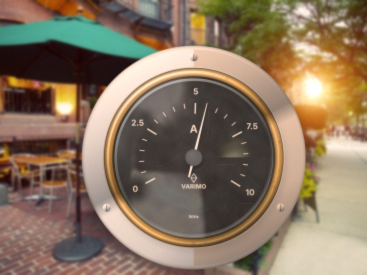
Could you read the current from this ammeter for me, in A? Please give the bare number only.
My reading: 5.5
